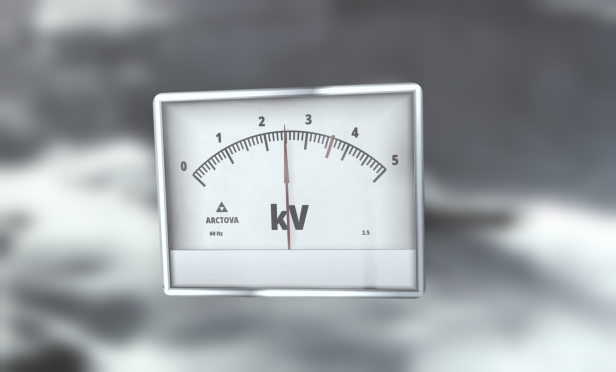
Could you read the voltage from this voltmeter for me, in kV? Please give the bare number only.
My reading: 2.5
